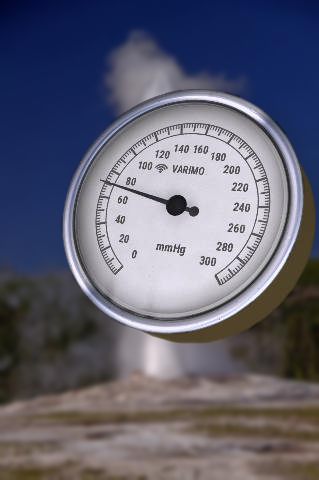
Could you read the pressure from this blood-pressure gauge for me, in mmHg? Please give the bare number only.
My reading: 70
